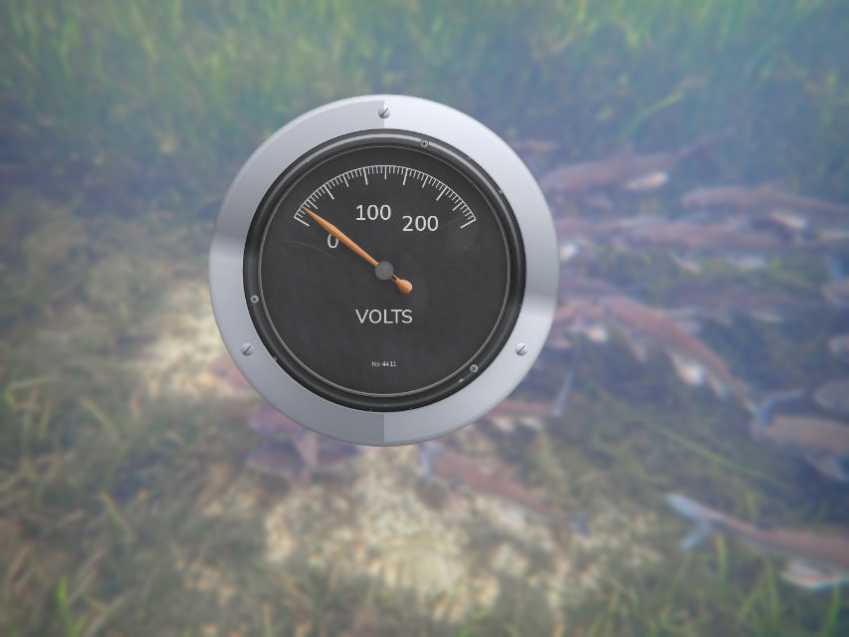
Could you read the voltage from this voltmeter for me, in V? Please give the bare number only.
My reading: 15
